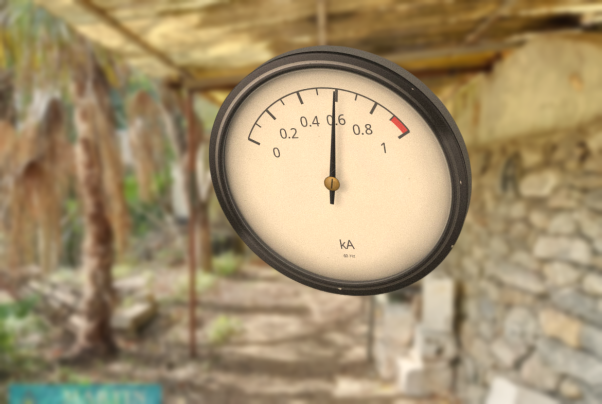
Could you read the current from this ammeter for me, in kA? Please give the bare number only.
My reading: 0.6
